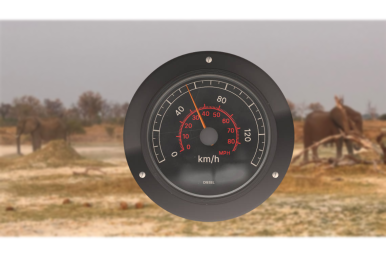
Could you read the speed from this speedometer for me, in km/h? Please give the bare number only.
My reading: 55
